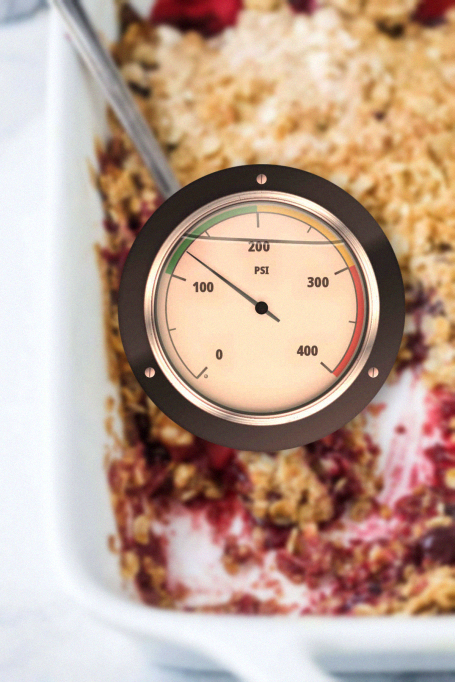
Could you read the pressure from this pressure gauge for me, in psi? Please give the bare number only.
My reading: 125
